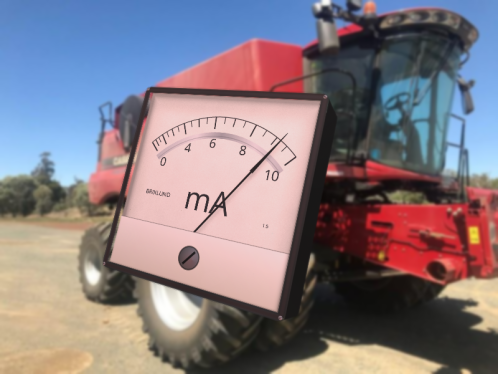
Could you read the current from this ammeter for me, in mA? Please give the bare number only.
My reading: 9.25
